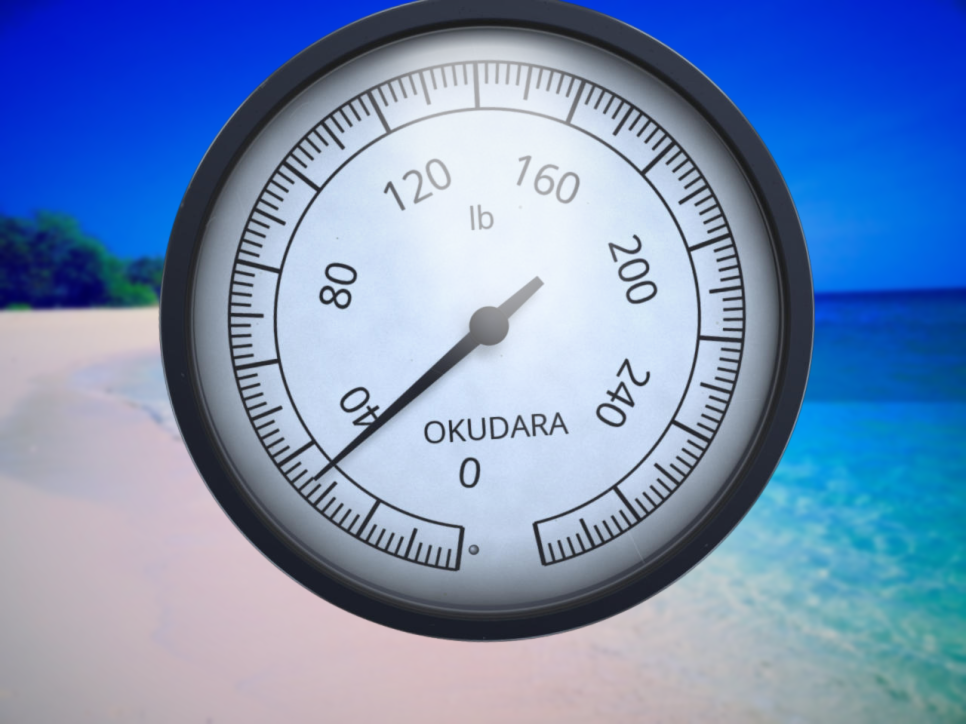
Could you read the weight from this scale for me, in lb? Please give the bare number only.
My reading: 34
